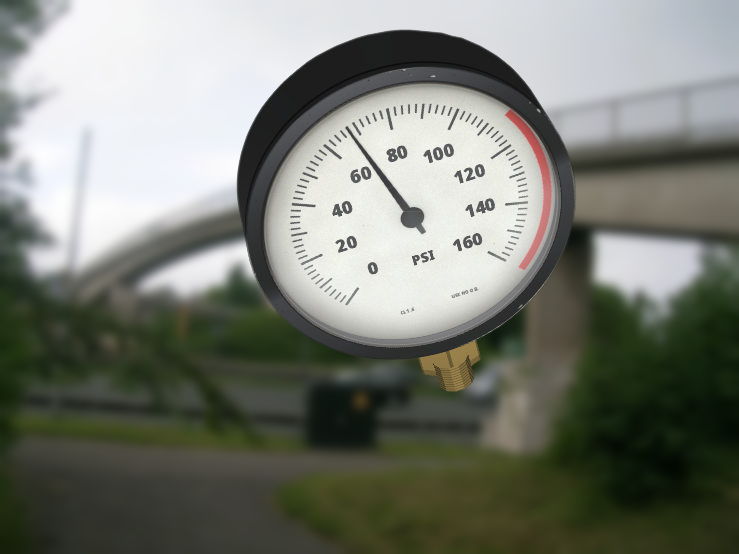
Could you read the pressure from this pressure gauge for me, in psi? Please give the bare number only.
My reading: 68
